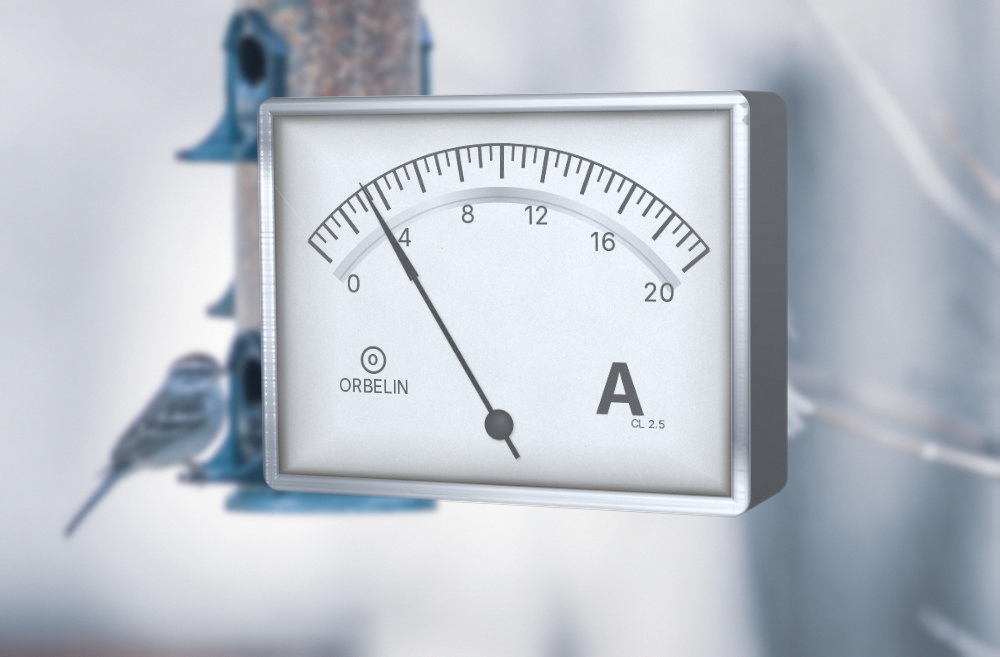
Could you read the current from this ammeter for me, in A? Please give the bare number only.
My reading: 3.5
